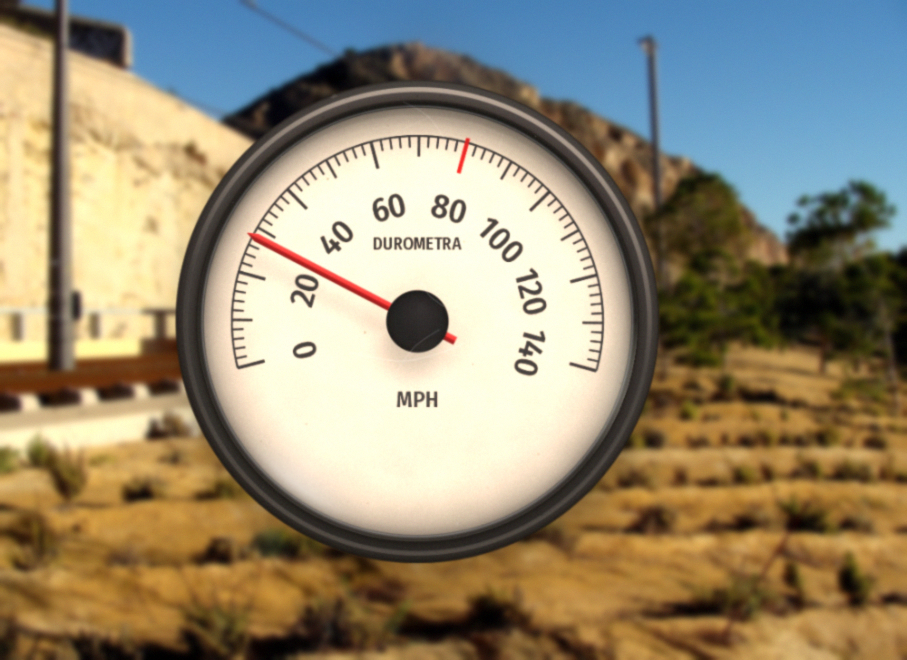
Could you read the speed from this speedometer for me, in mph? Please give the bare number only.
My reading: 28
